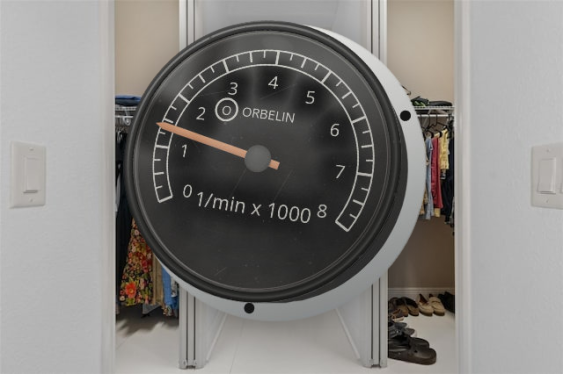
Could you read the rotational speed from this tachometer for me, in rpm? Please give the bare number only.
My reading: 1375
